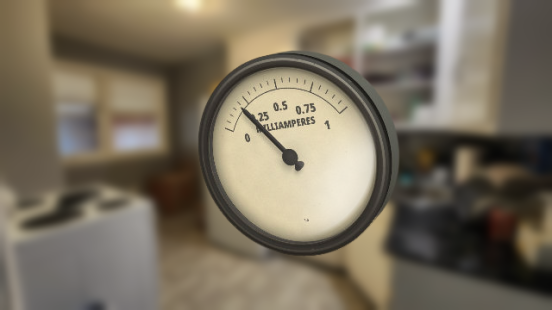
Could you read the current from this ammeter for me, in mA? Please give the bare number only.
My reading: 0.2
